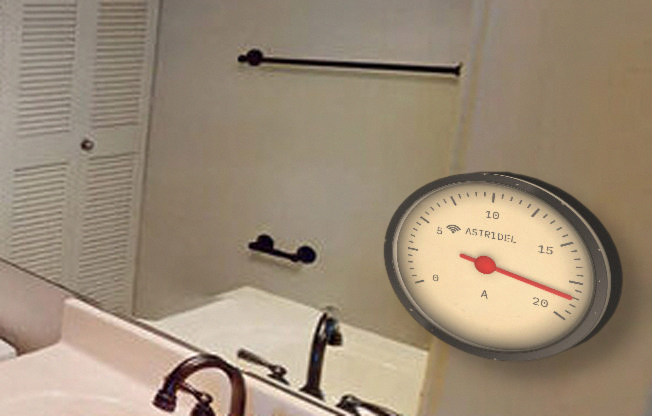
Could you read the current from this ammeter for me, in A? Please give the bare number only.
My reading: 18.5
